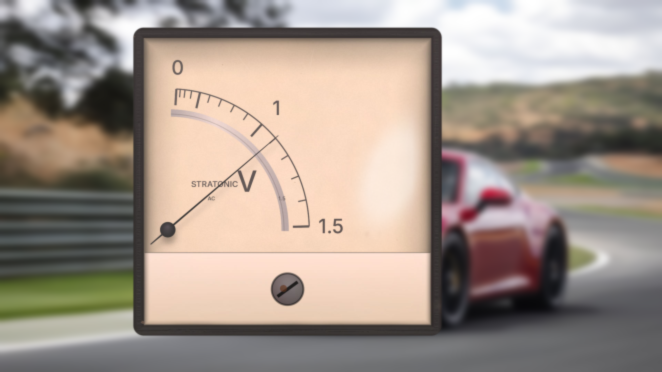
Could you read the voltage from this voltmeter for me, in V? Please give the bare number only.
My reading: 1.1
